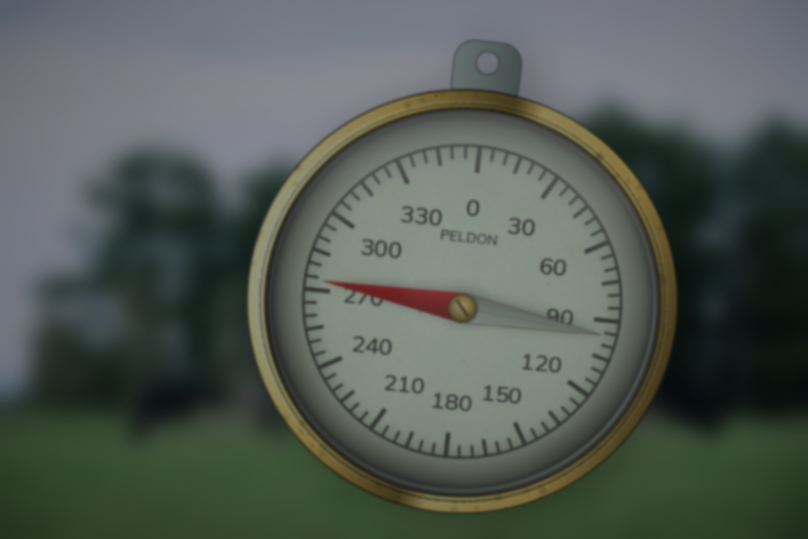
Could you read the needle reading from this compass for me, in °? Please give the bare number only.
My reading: 275
